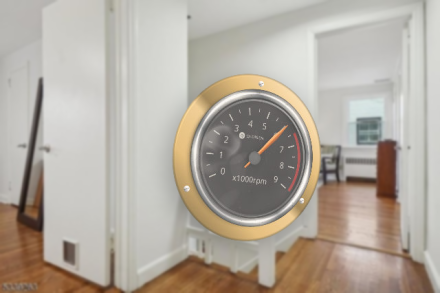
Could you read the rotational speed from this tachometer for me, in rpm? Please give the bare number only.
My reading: 6000
